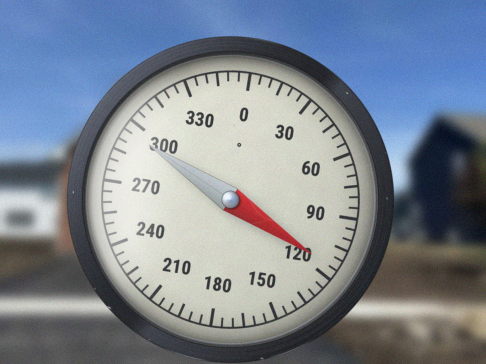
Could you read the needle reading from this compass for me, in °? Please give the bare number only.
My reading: 115
